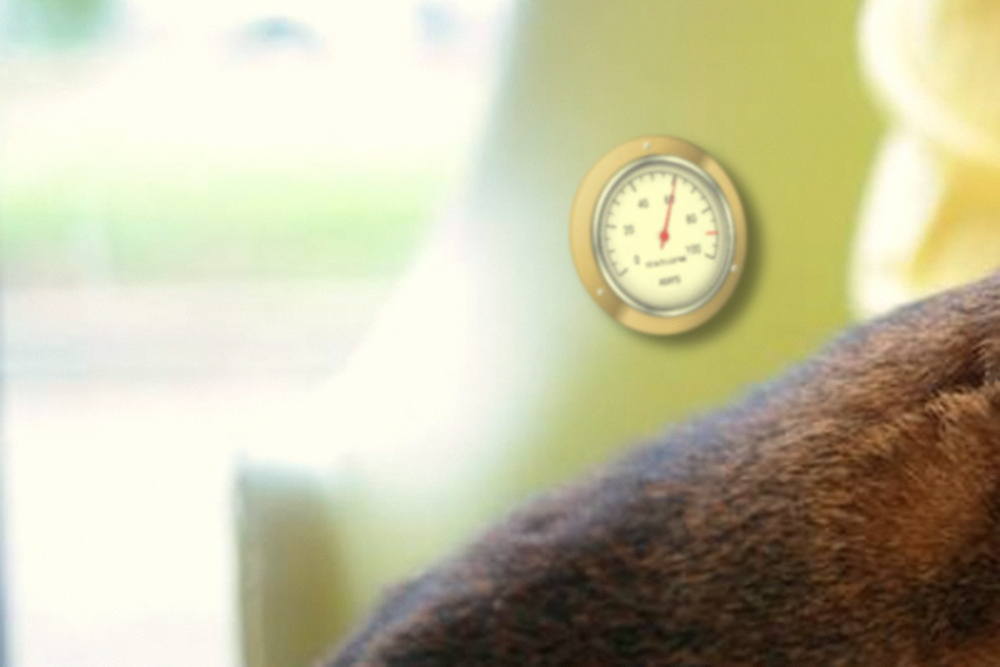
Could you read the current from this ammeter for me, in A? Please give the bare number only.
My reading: 60
